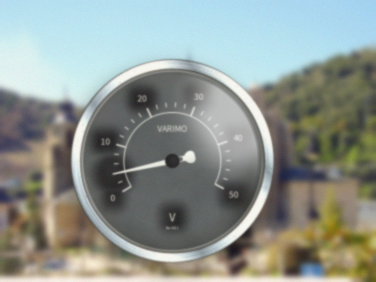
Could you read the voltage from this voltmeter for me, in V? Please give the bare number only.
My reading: 4
